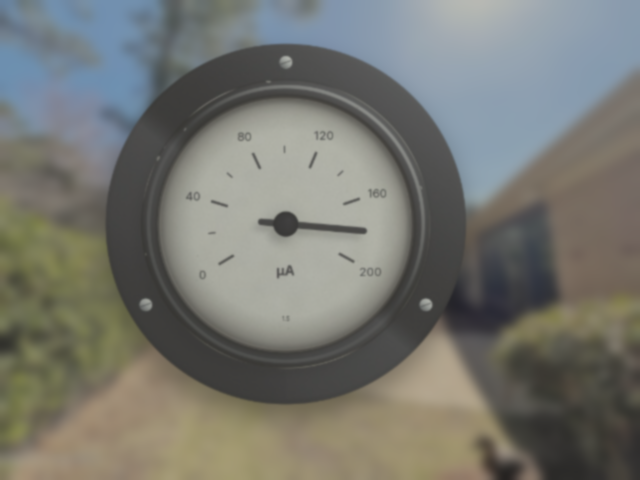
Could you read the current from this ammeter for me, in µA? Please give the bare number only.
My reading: 180
